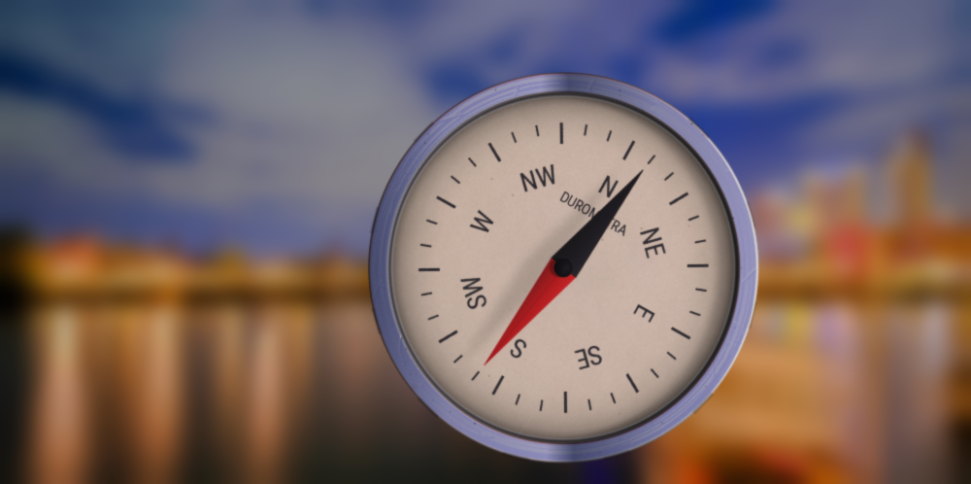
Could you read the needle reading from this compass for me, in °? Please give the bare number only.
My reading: 190
